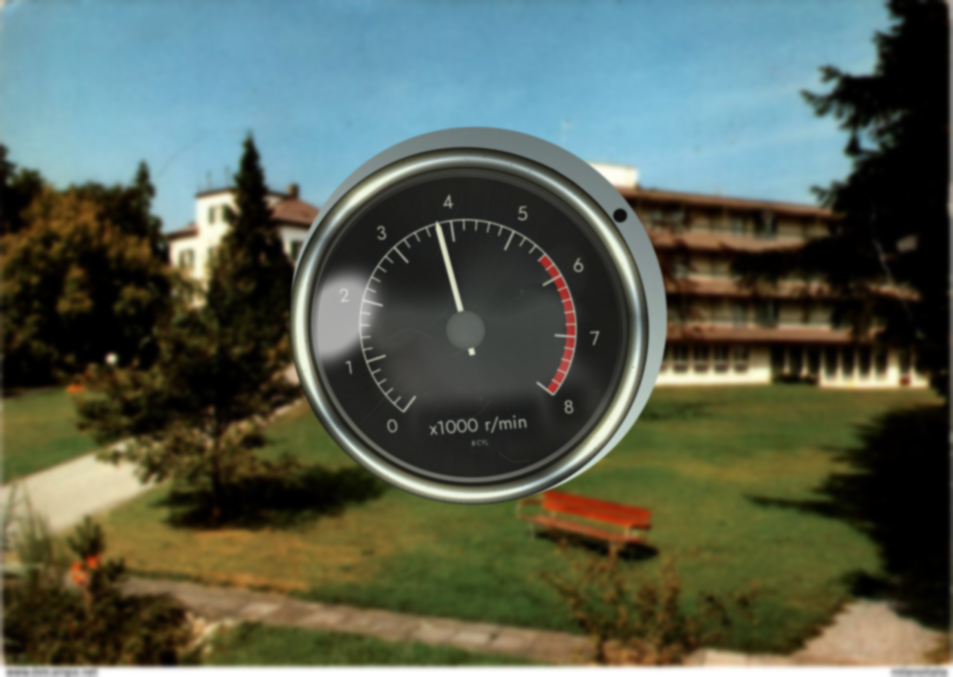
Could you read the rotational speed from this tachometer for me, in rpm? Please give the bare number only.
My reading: 3800
